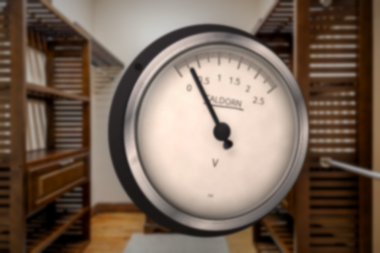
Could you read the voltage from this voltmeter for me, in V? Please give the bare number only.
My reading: 0.25
